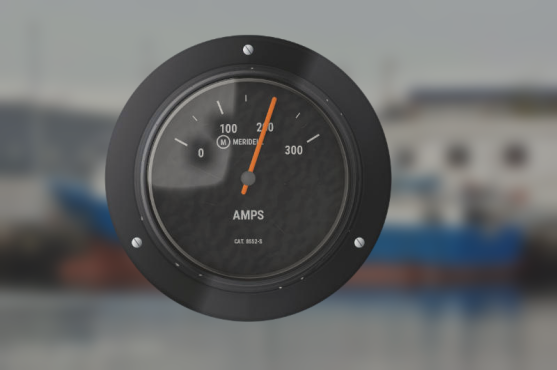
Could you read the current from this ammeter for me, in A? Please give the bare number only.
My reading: 200
